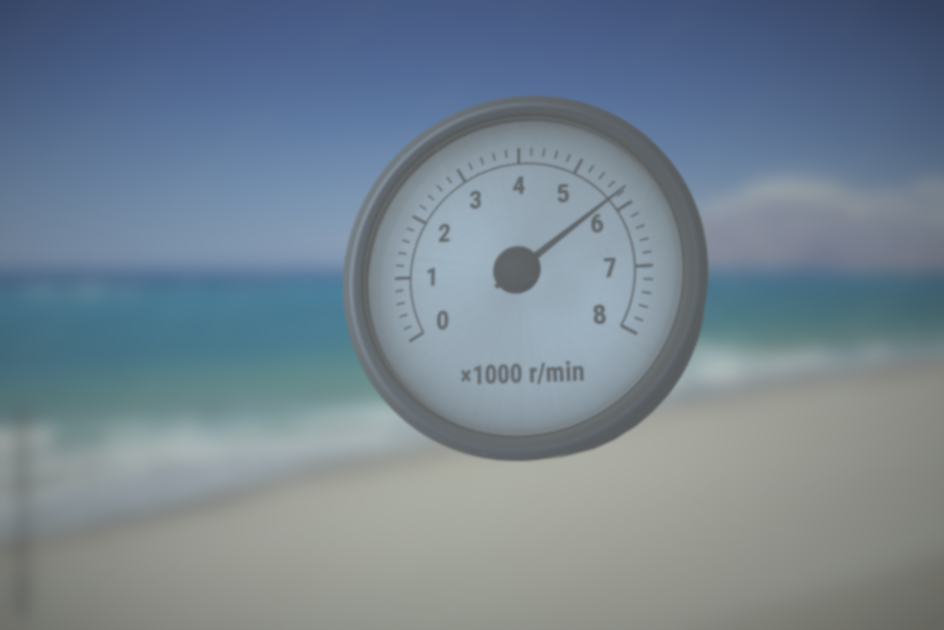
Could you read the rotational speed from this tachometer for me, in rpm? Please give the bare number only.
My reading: 5800
